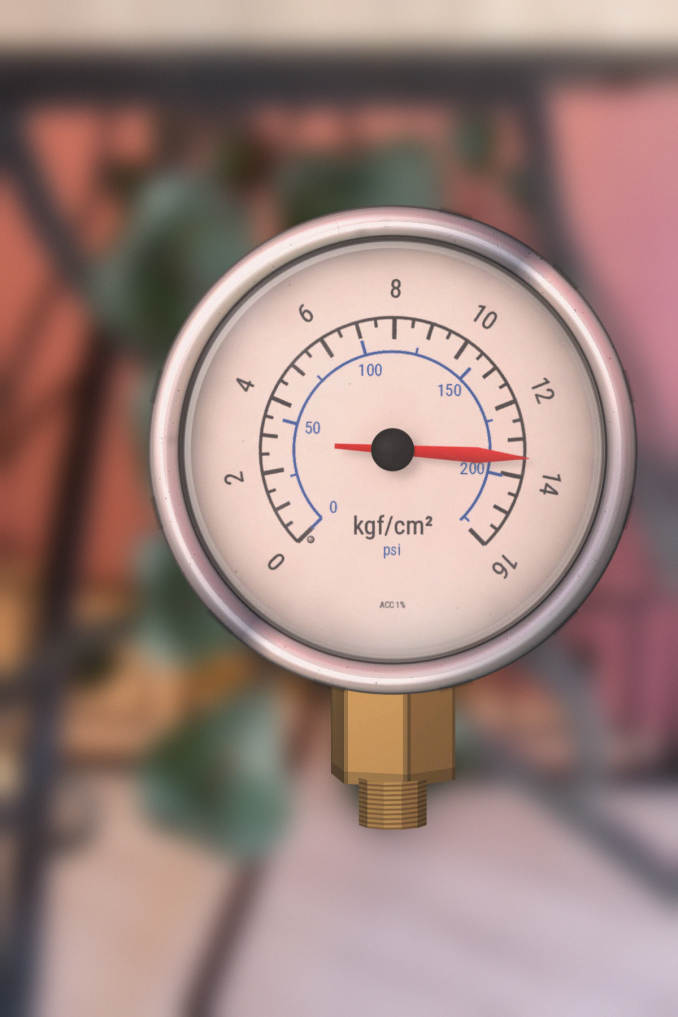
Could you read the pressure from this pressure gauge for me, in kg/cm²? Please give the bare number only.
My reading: 13.5
